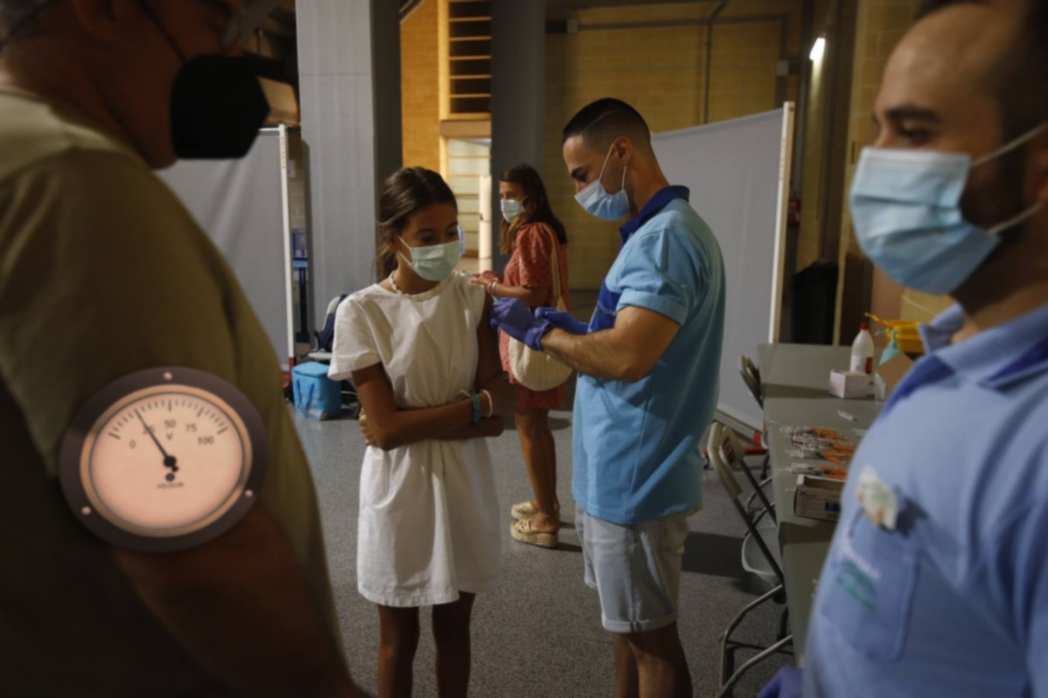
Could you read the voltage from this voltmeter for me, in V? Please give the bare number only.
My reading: 25
